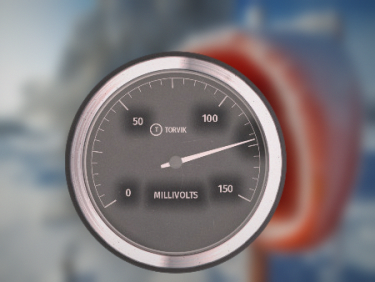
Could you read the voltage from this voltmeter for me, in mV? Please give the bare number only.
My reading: 122.5
